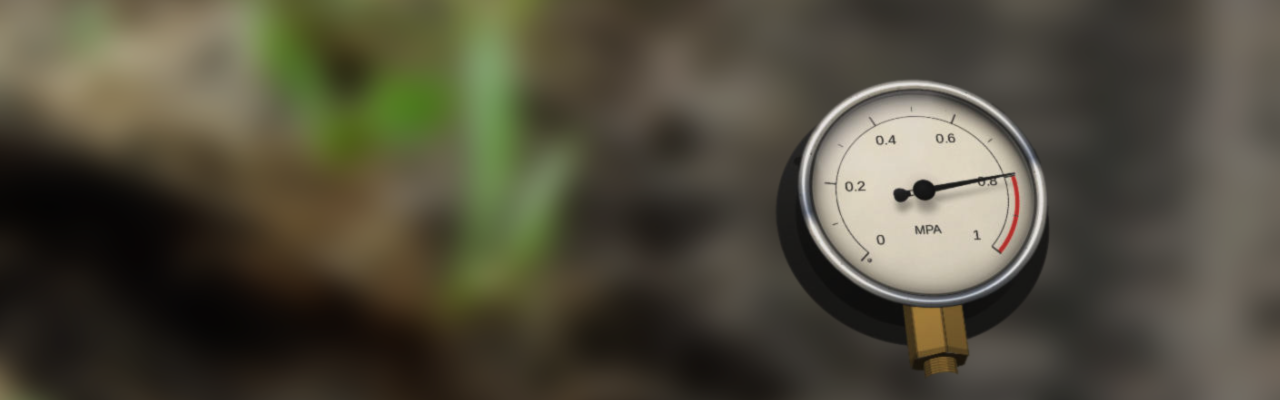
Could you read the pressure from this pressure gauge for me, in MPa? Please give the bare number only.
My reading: 0.8
